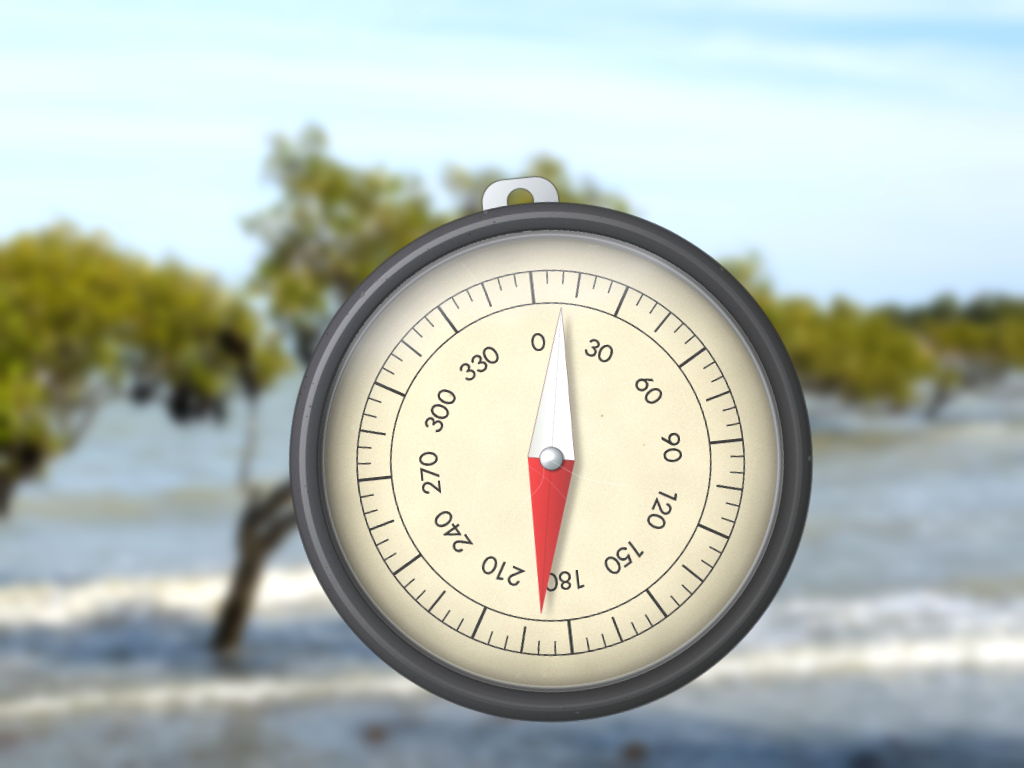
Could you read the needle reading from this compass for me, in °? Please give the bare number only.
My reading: 190
